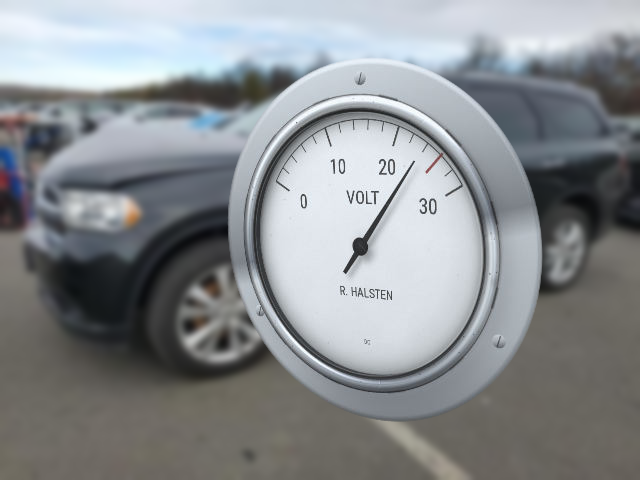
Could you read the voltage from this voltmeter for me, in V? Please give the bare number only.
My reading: 24
